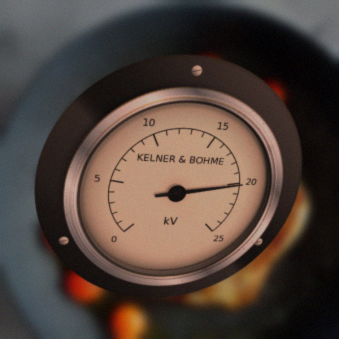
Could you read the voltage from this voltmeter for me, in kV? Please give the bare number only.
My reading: 20
